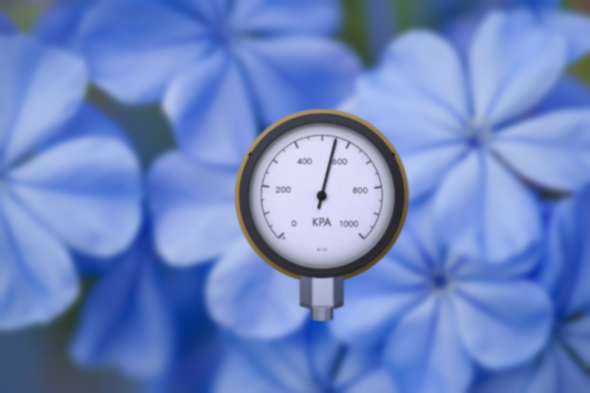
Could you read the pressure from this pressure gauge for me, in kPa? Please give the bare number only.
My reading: 550
